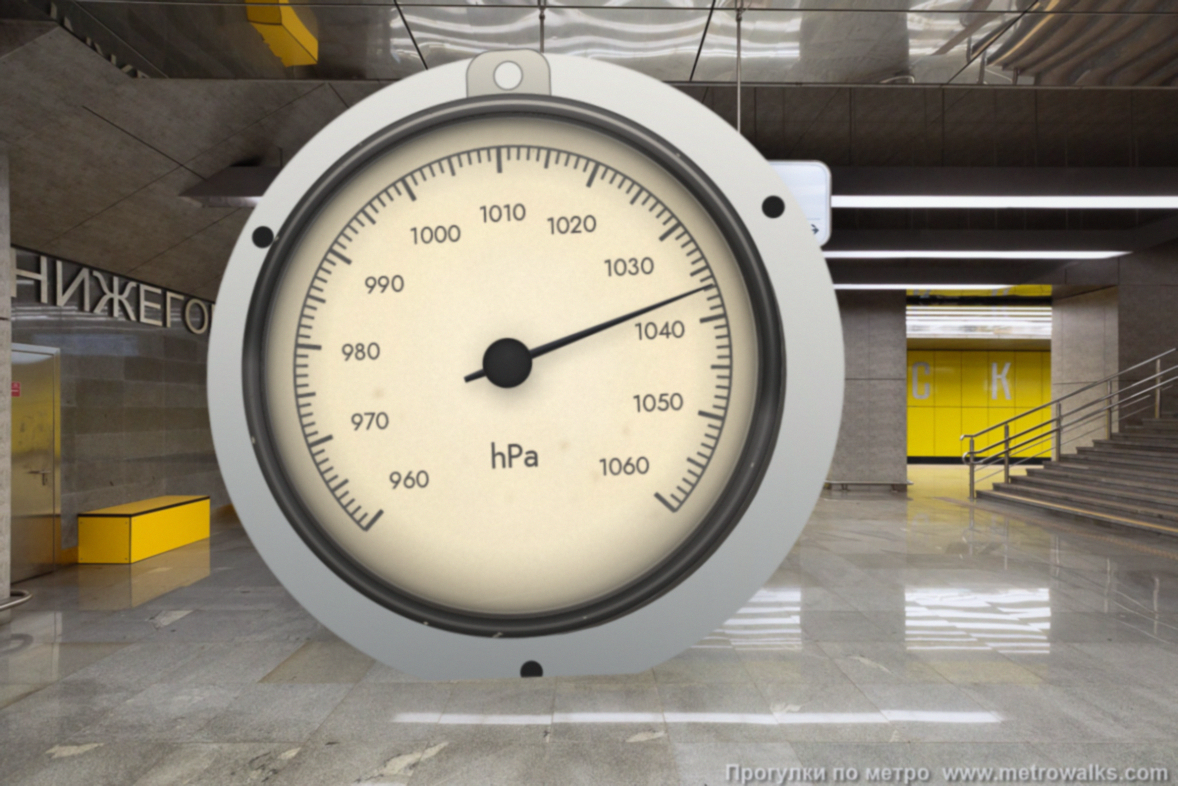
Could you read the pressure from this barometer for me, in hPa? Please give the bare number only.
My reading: 1037
